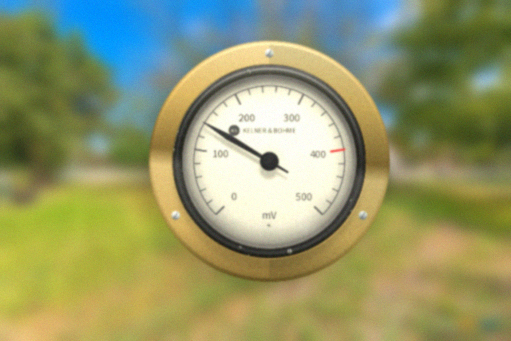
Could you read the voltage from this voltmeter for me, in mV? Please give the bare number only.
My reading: 140
